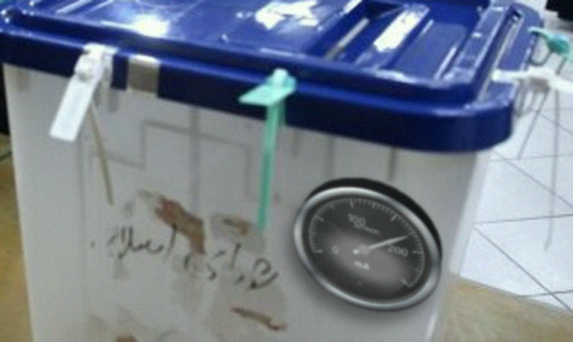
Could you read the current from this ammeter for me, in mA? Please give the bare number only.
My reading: 175
